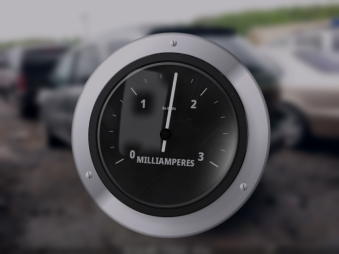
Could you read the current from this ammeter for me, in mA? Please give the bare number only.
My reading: 1.6
